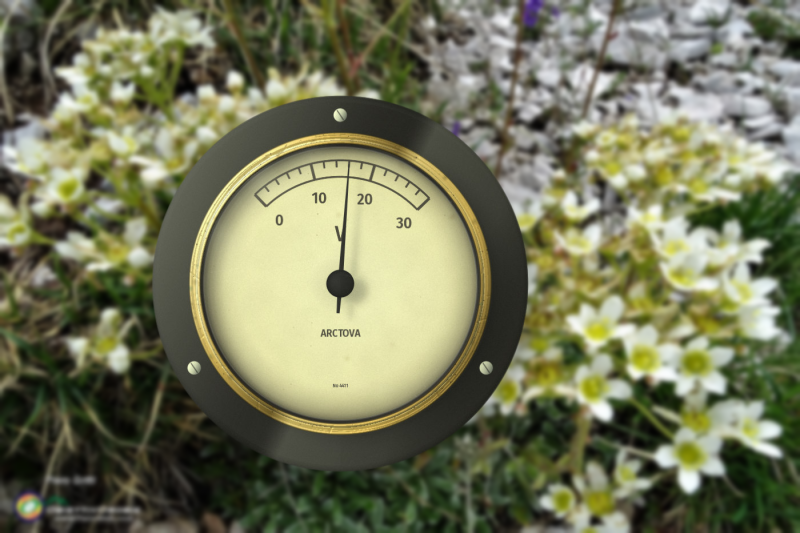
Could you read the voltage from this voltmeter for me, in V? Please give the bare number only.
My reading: 16
